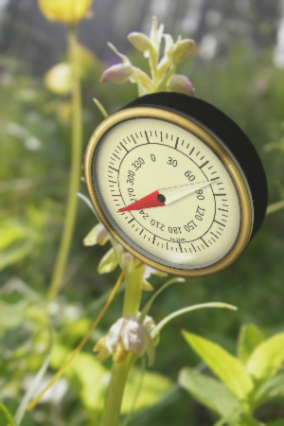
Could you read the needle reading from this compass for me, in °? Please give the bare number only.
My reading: 255
